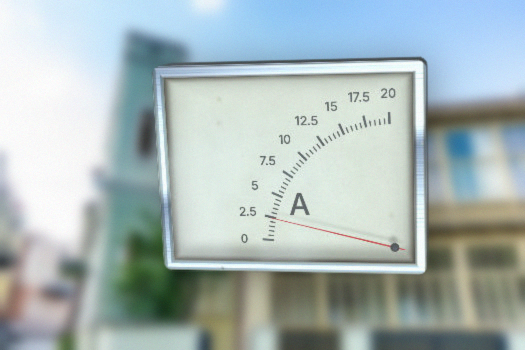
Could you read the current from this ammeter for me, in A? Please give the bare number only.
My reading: 2.5
